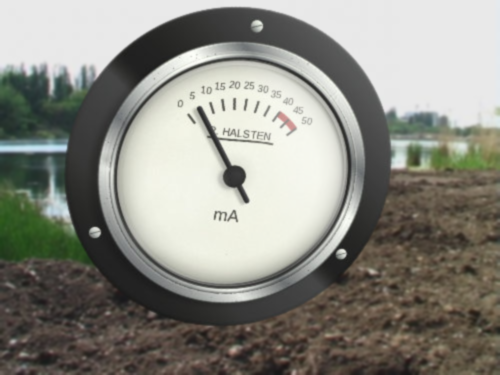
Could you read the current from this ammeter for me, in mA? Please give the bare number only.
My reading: 5
